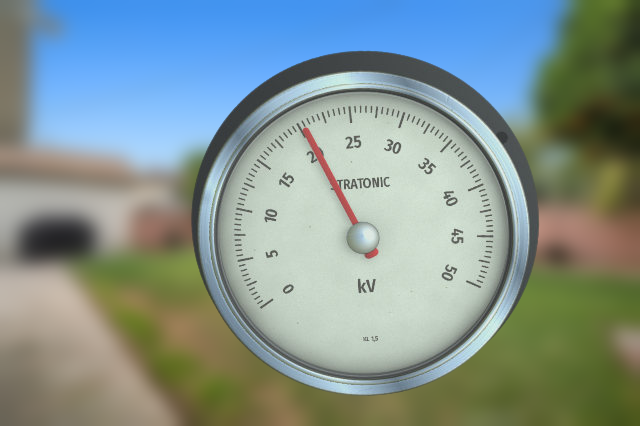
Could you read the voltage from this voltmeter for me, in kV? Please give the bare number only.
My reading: 20.5
